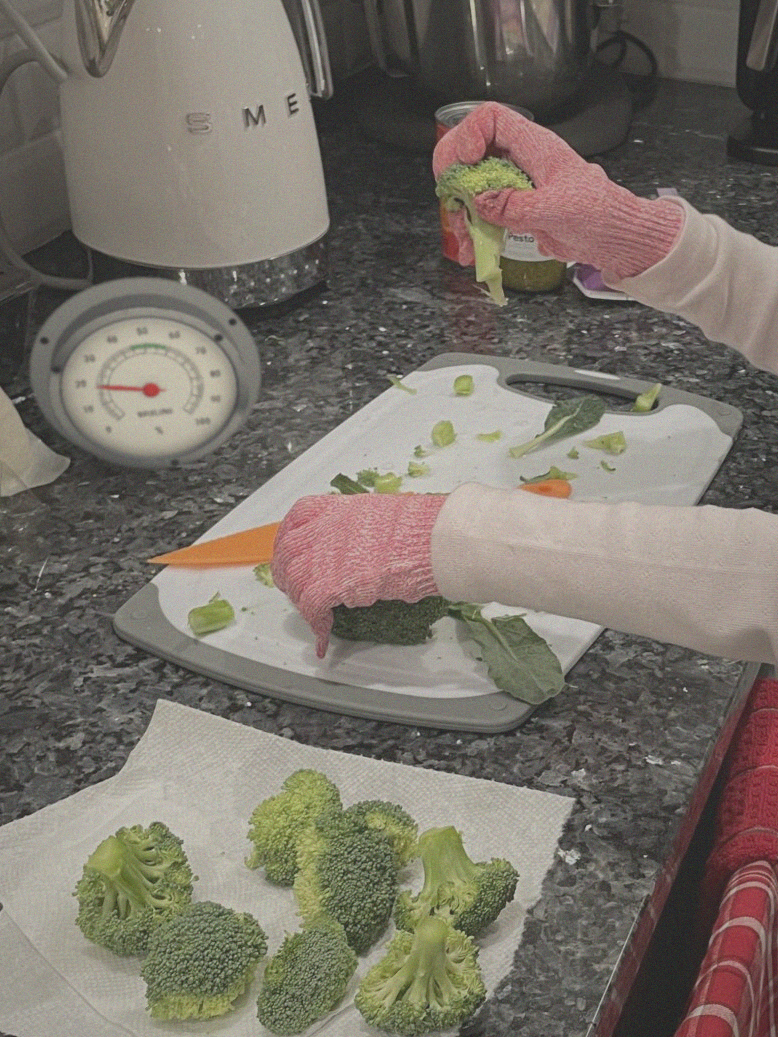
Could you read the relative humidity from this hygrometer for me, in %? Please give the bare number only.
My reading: 20
